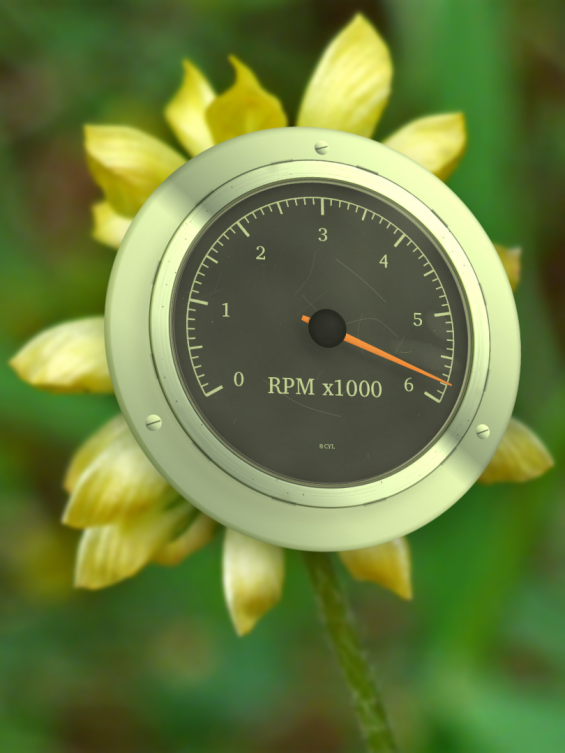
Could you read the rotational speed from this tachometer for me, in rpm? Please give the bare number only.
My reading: 5800
